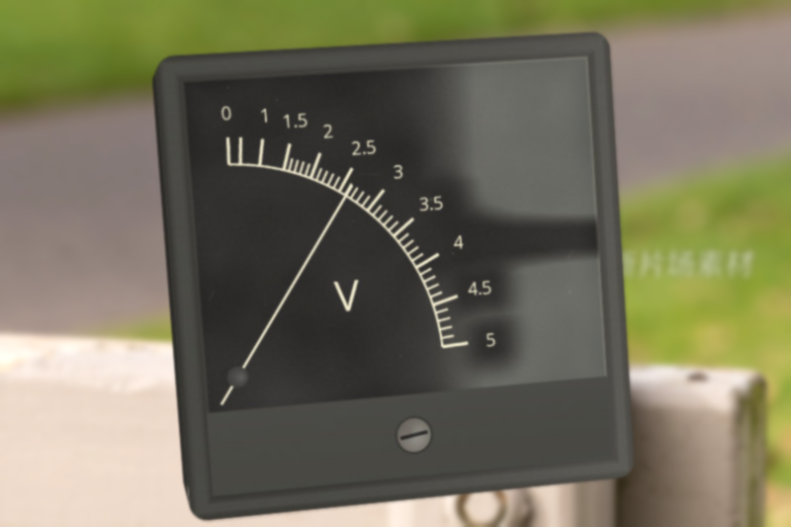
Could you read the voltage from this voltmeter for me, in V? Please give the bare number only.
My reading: 2.6
